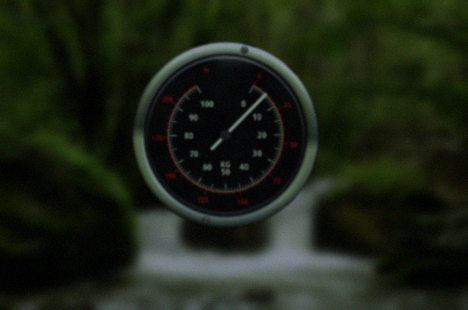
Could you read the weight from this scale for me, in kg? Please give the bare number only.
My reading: 5
